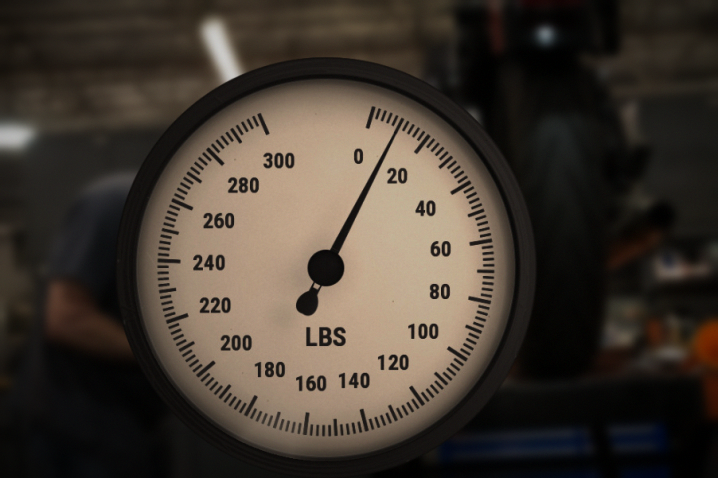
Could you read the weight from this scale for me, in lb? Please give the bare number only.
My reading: 10
